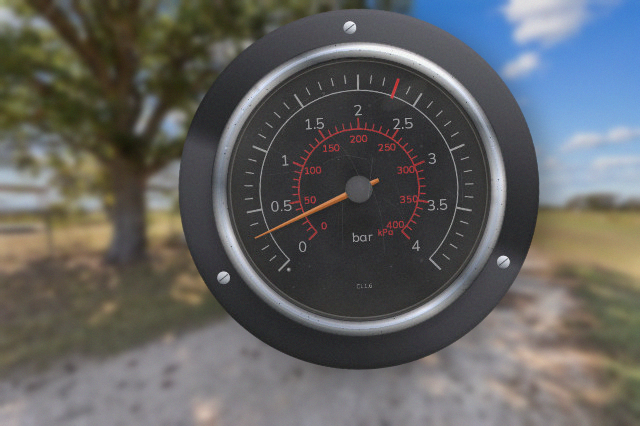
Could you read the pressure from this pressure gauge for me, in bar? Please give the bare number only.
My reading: 0.3
